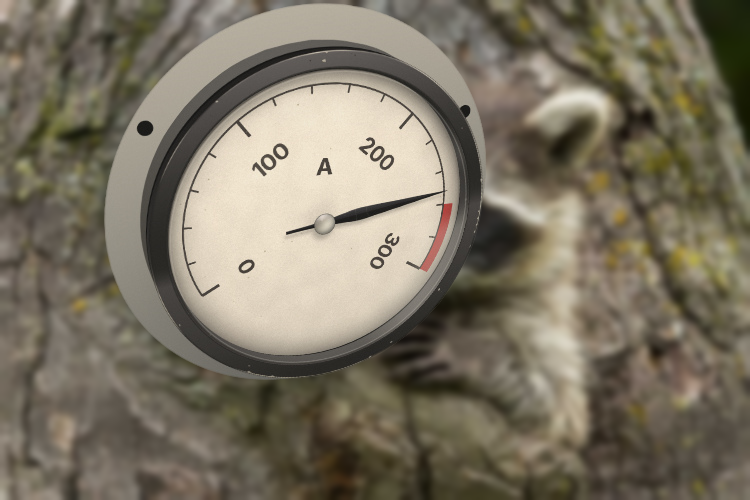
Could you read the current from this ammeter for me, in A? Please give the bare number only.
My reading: 250
